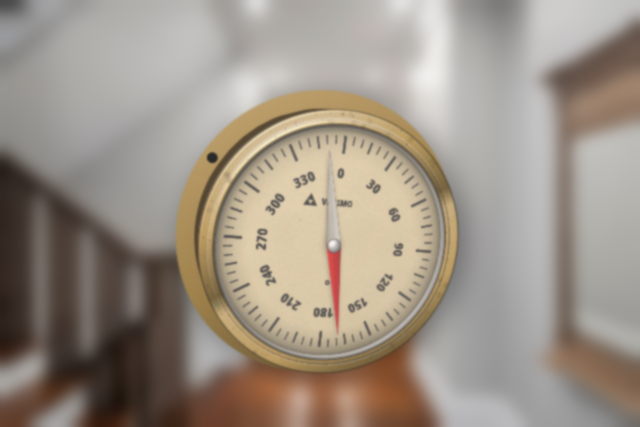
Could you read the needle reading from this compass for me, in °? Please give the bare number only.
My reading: 170
